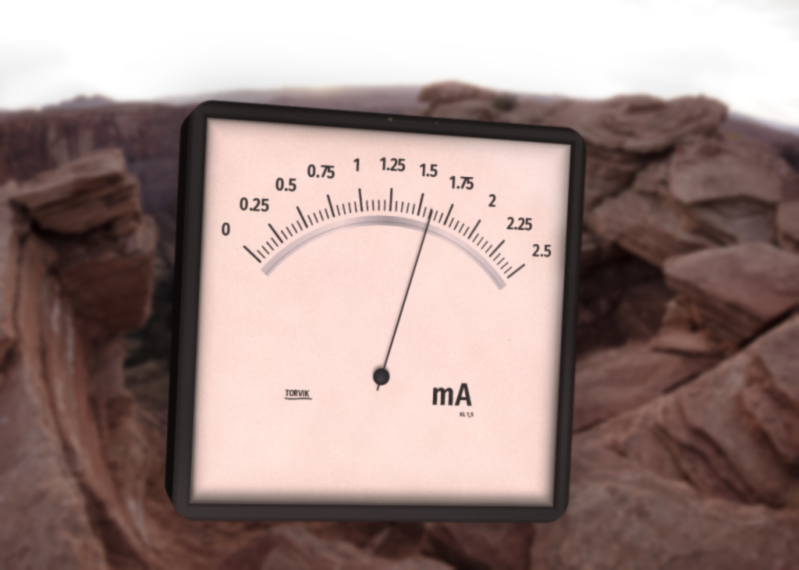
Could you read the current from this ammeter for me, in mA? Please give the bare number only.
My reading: 1.6
